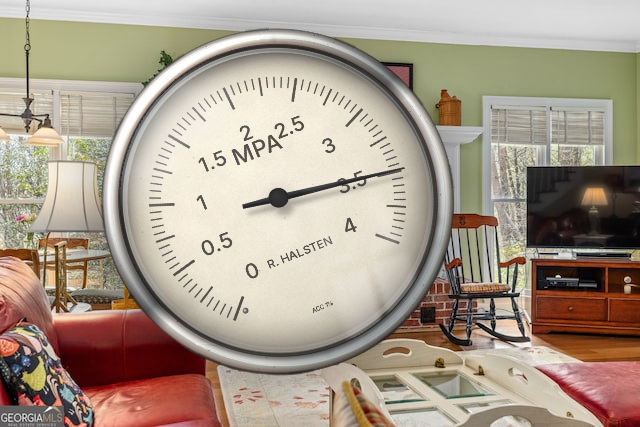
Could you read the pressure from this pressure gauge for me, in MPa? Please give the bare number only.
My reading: 3.5
